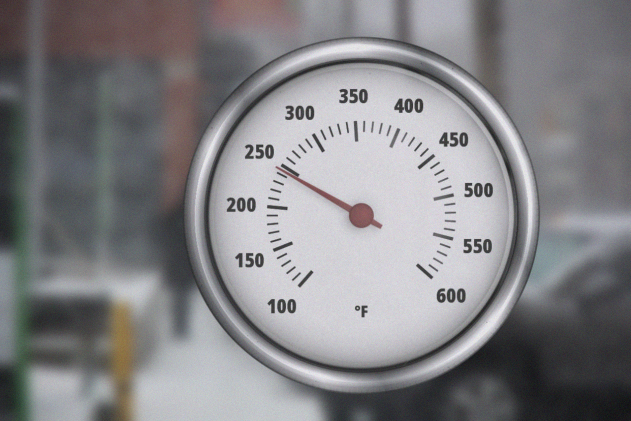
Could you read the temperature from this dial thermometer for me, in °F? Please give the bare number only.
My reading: 245
